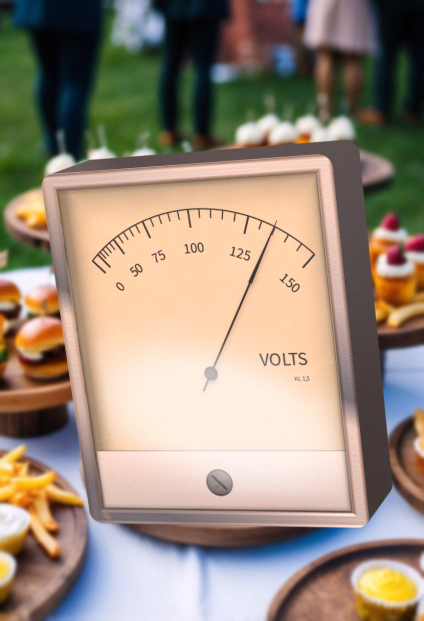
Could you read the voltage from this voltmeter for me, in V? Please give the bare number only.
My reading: 135
